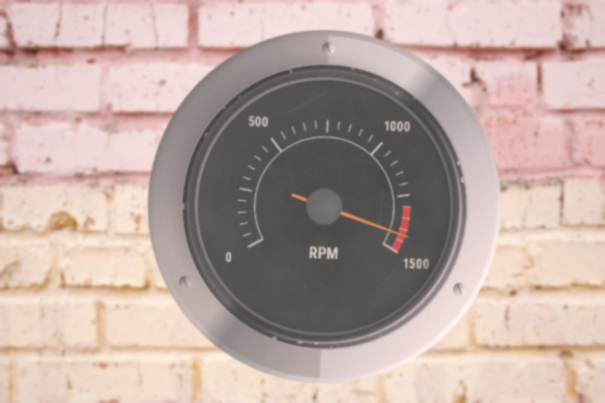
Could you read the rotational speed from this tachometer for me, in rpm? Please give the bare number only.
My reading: 1425
